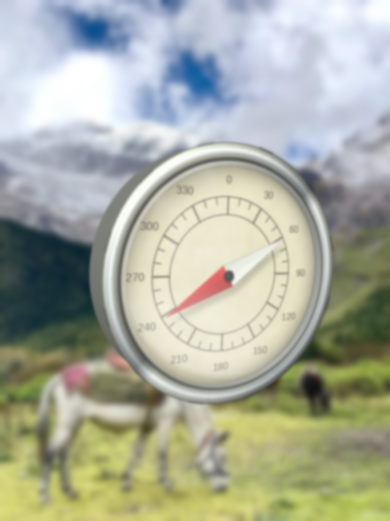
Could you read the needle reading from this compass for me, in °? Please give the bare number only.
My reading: 240
